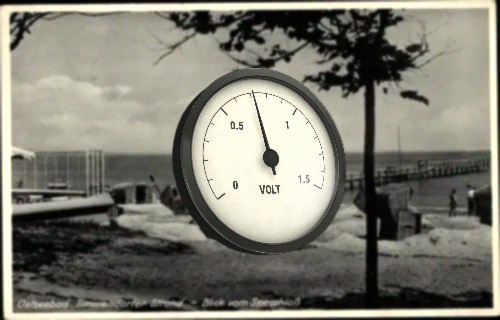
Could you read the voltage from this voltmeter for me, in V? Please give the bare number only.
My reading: 0.7
